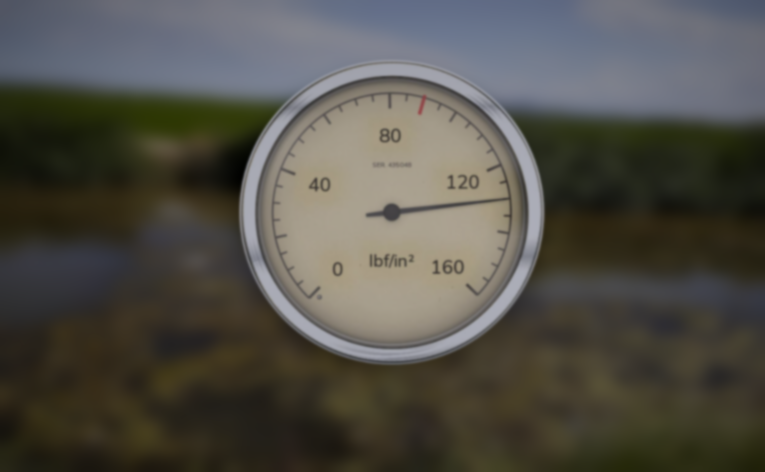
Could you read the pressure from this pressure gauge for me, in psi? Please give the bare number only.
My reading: 130
